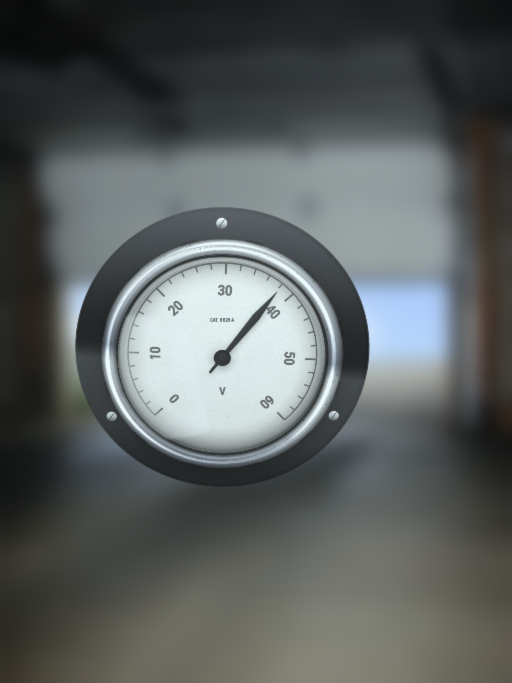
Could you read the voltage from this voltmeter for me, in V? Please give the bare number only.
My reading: 38
